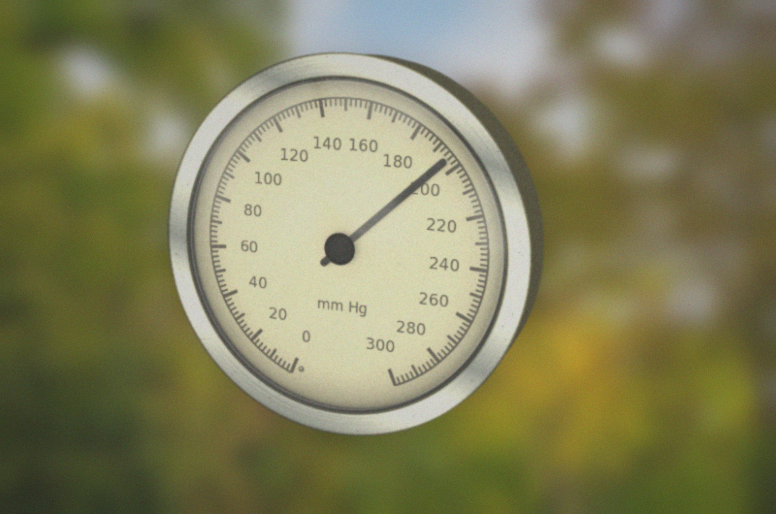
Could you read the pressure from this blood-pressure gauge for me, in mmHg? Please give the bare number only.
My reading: 196
